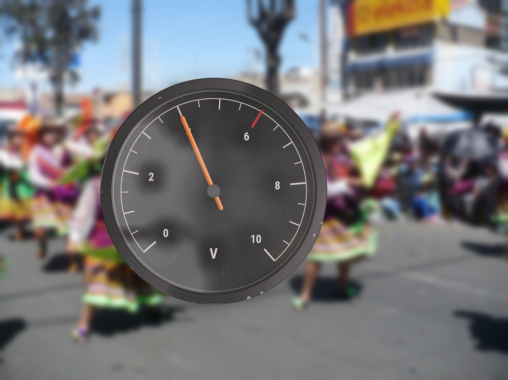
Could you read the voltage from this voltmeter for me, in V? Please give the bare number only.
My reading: 4
